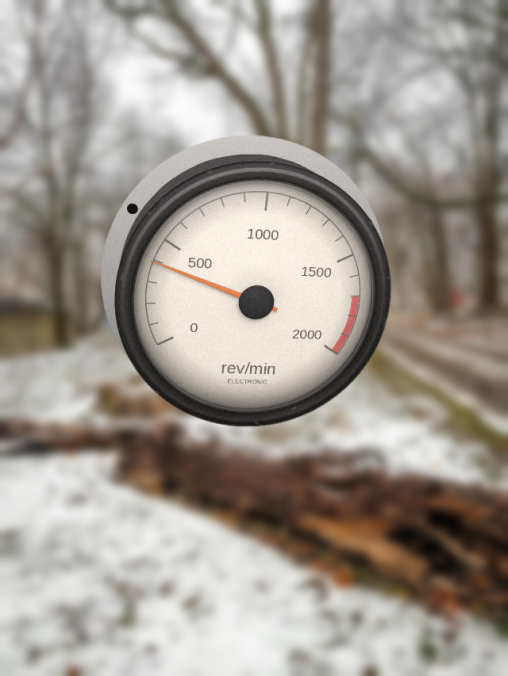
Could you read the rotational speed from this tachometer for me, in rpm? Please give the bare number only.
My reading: 400
